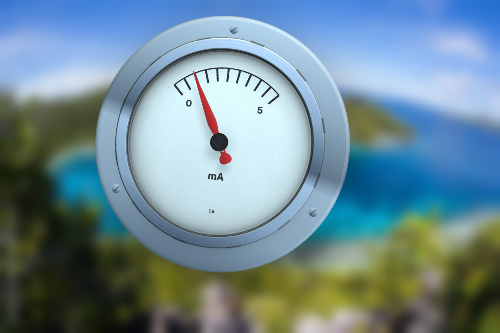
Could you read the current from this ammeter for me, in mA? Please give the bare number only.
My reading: 1
